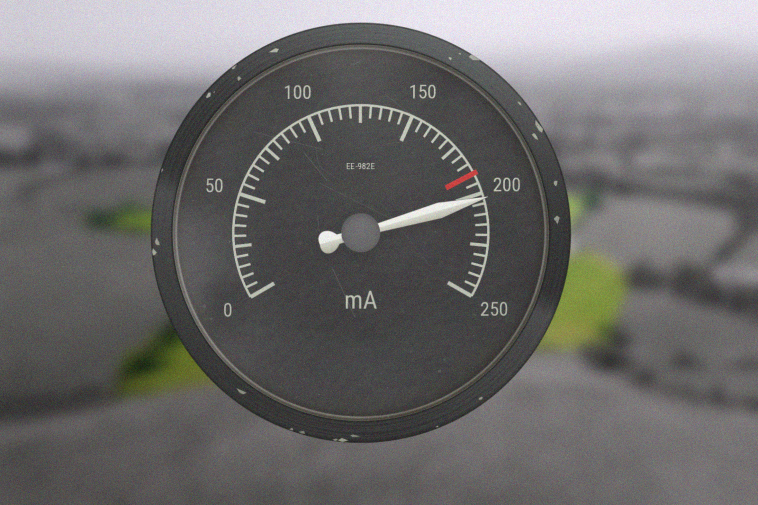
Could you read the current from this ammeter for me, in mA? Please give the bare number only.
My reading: 202.5
